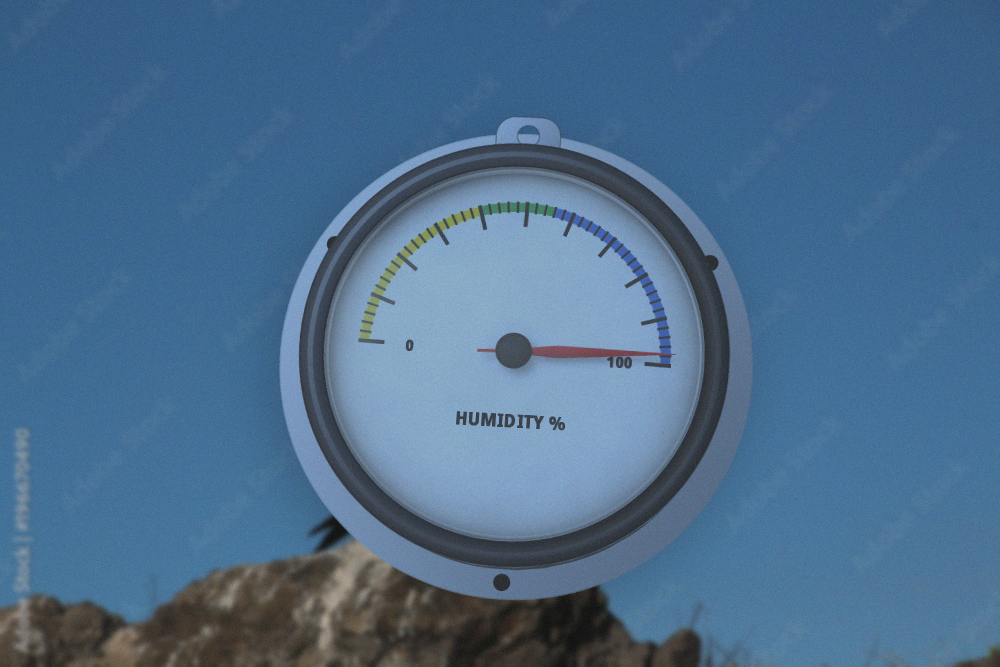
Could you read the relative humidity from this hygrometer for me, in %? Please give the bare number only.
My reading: 98
